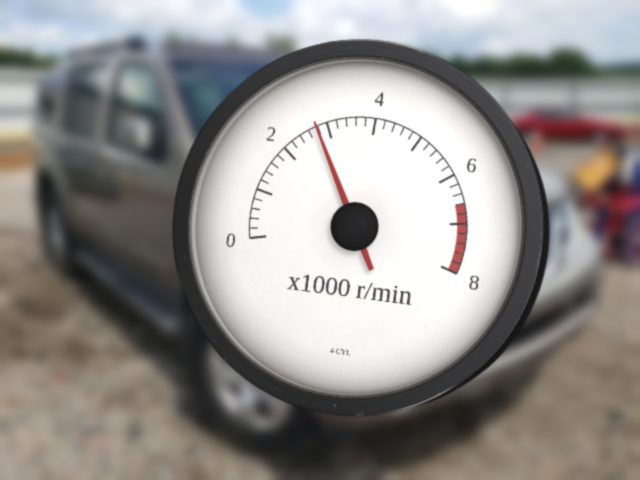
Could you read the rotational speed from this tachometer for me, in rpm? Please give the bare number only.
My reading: 2800
